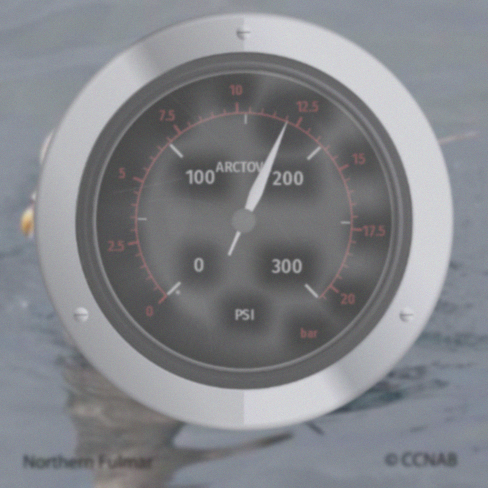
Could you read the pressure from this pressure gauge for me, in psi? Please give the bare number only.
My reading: 175
